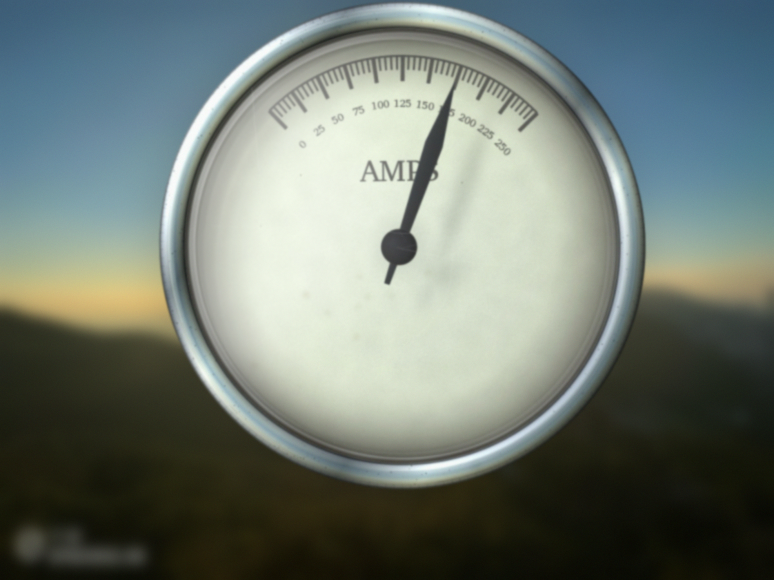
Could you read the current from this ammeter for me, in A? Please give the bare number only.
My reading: 175
